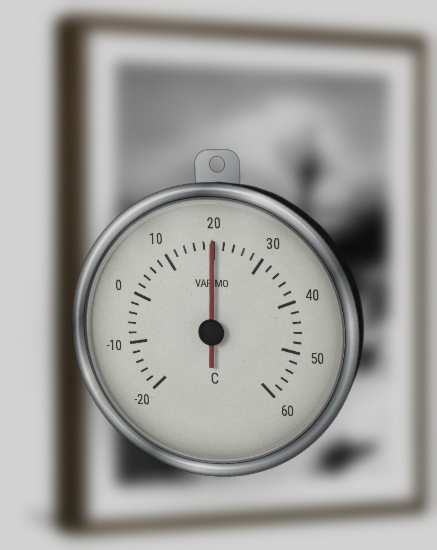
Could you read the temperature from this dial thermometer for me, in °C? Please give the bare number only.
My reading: 20
